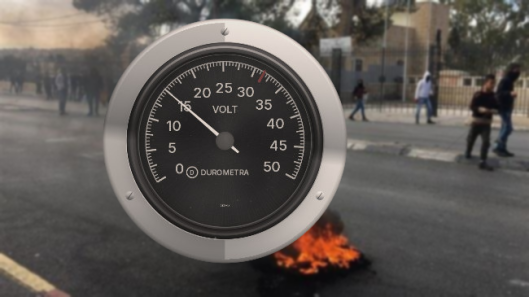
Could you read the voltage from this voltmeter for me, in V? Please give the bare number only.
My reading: 15
